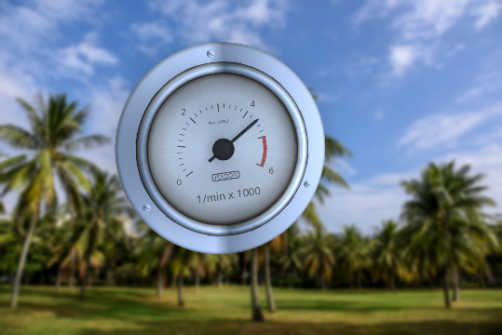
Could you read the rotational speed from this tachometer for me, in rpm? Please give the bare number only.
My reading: 4400
